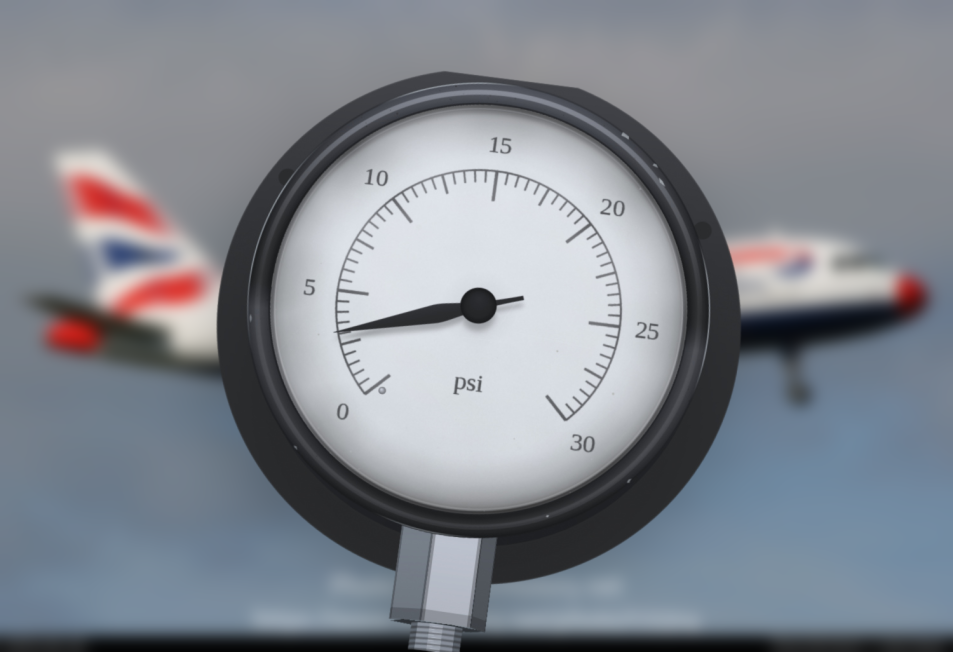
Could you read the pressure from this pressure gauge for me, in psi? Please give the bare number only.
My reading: 3
